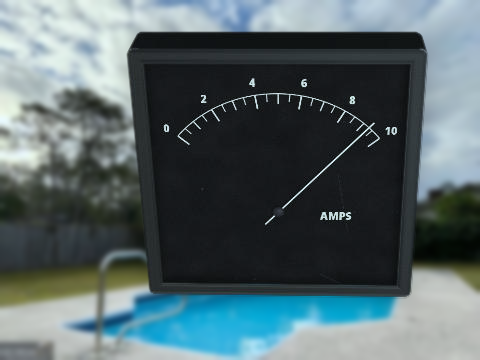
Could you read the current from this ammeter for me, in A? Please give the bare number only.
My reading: 9.25
